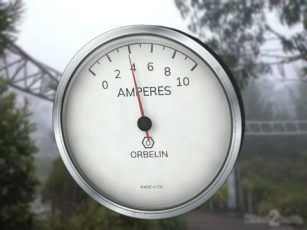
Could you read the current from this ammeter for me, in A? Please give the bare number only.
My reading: 4
